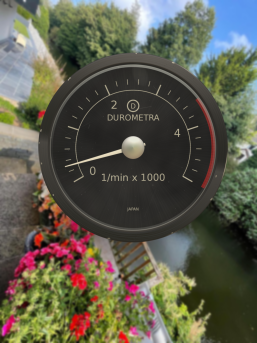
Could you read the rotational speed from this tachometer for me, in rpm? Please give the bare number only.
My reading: 300
